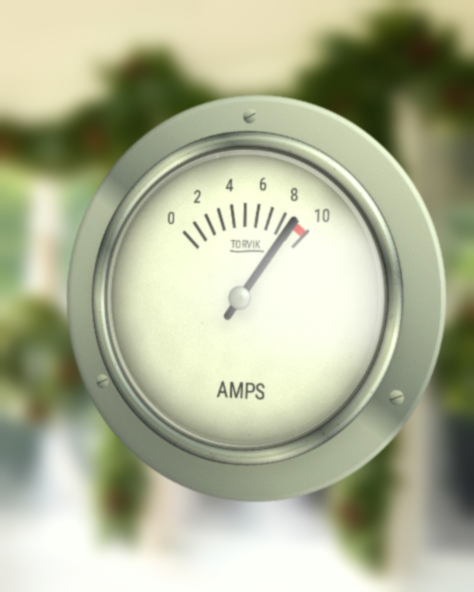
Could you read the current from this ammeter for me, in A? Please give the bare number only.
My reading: 9
